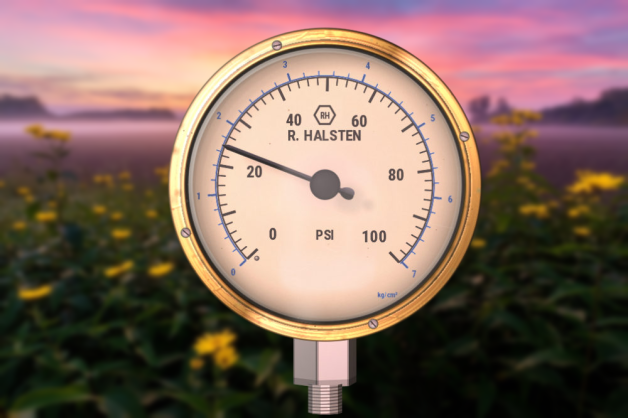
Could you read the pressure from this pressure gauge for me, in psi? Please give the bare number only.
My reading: 24
